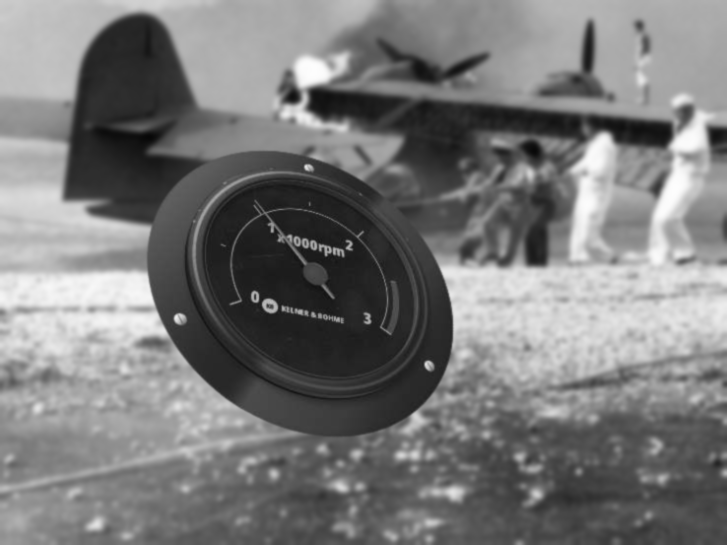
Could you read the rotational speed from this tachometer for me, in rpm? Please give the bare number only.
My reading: 1000
